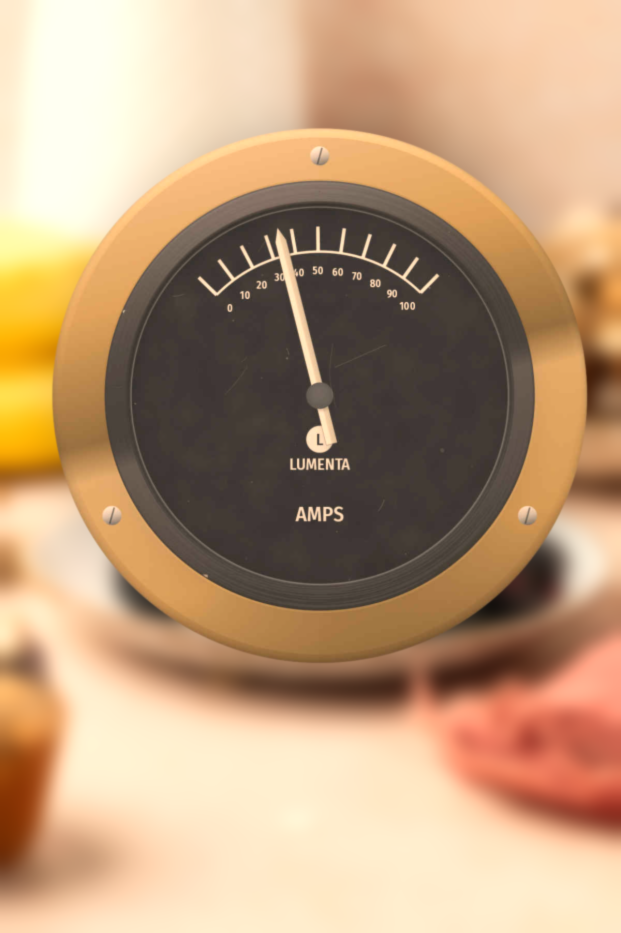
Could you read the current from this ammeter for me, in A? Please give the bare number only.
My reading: 35
